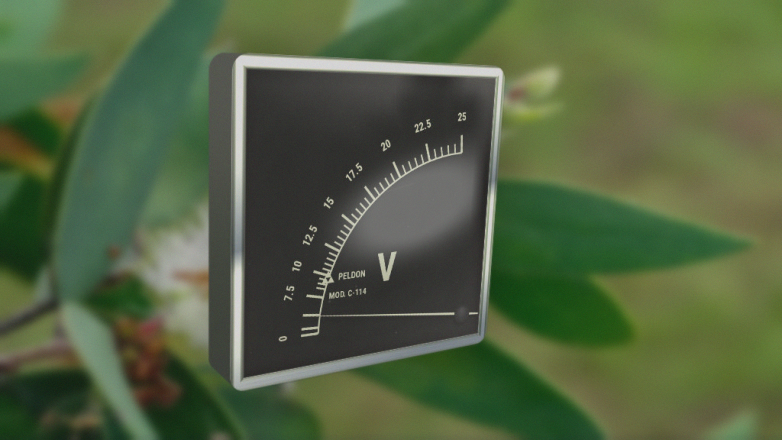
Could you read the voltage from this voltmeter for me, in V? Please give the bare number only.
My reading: 5
